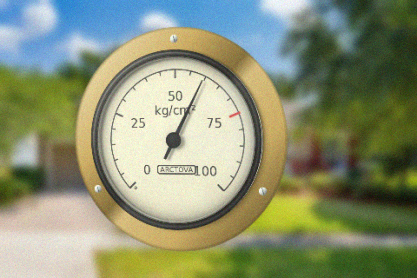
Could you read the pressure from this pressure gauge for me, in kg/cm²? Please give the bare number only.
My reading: 60
